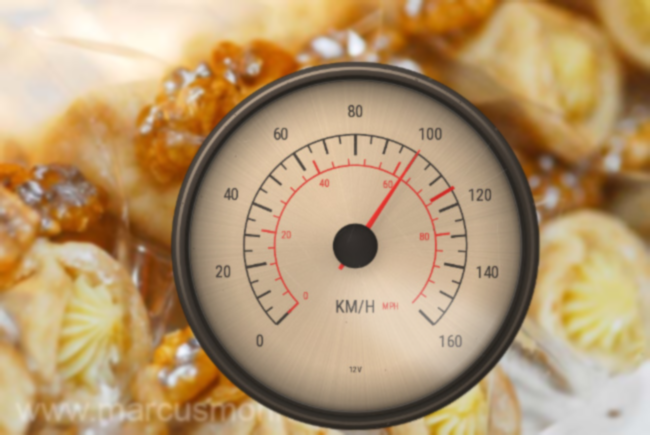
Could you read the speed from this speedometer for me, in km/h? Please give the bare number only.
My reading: 100
